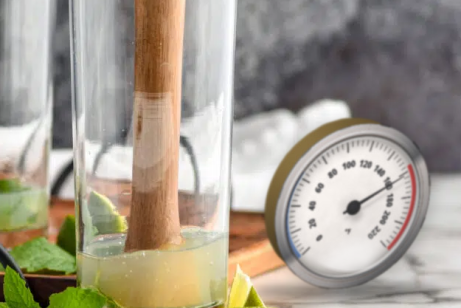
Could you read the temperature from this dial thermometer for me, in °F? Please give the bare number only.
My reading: 160
